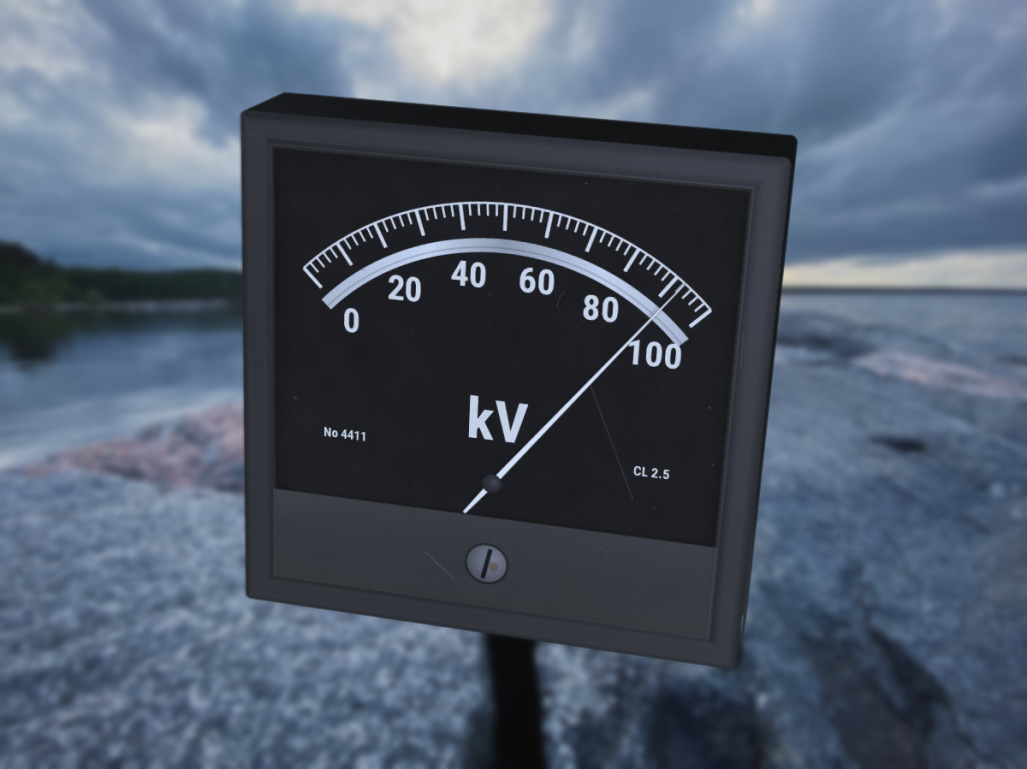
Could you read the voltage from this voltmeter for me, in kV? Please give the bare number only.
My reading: 92
